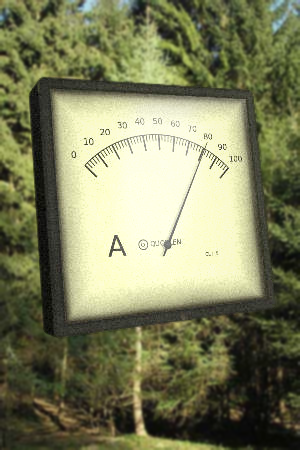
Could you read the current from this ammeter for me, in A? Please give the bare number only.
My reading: 80
